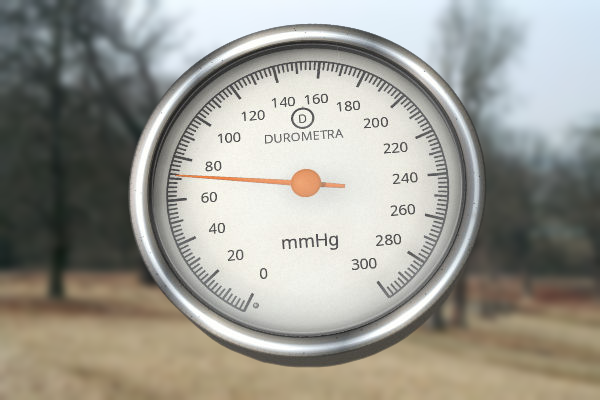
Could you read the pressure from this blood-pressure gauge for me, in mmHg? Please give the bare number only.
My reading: 70
